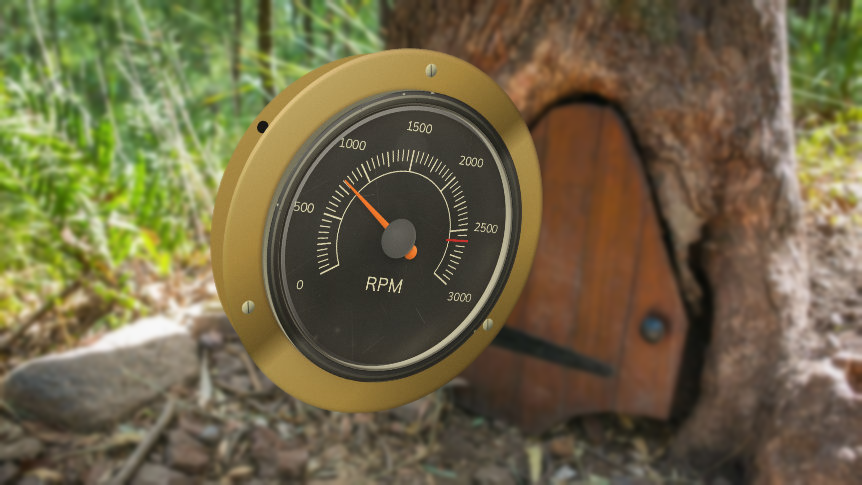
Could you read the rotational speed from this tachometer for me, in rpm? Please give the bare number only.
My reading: 800
